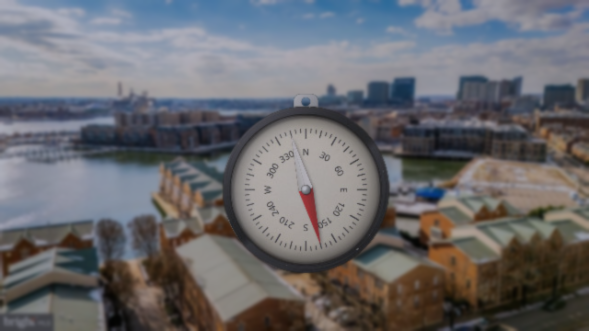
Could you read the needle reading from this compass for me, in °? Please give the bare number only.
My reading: 165
